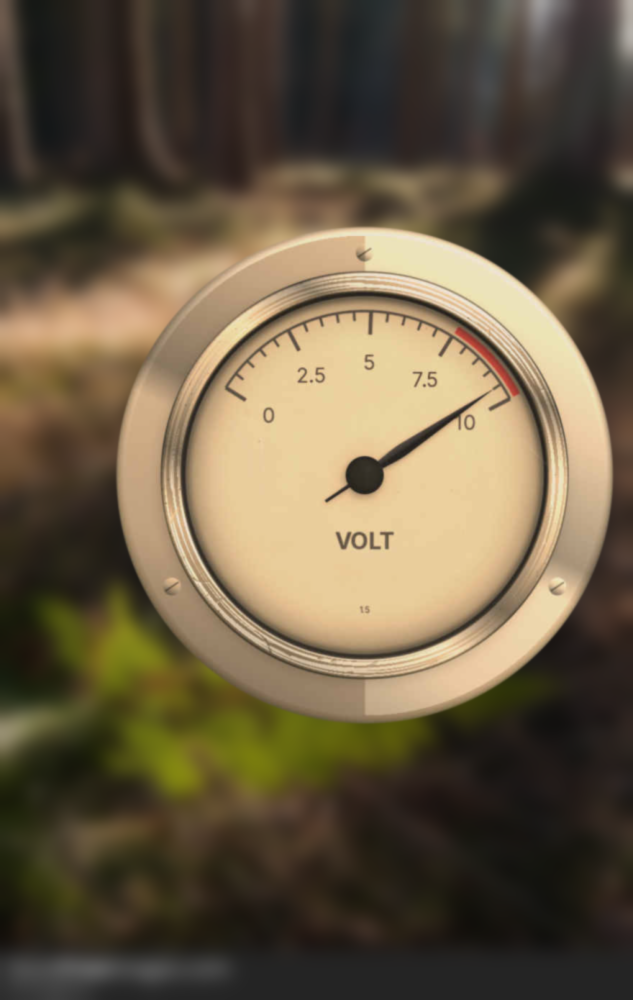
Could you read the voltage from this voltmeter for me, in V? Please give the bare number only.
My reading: 9.5
